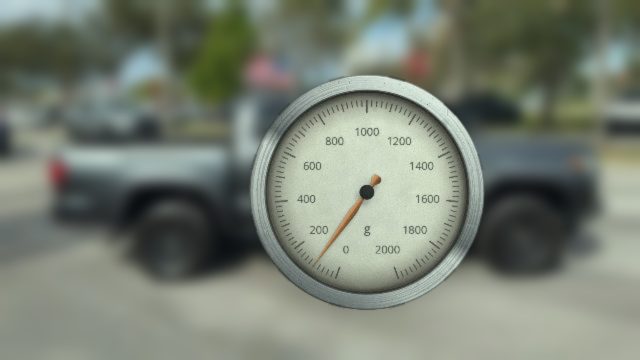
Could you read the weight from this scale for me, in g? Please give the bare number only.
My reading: 100
